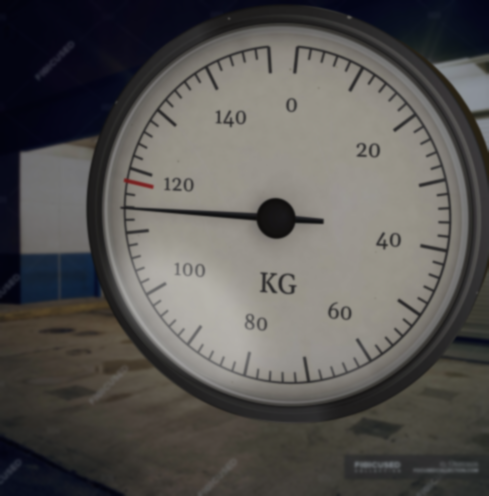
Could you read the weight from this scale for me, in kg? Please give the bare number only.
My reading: 114
